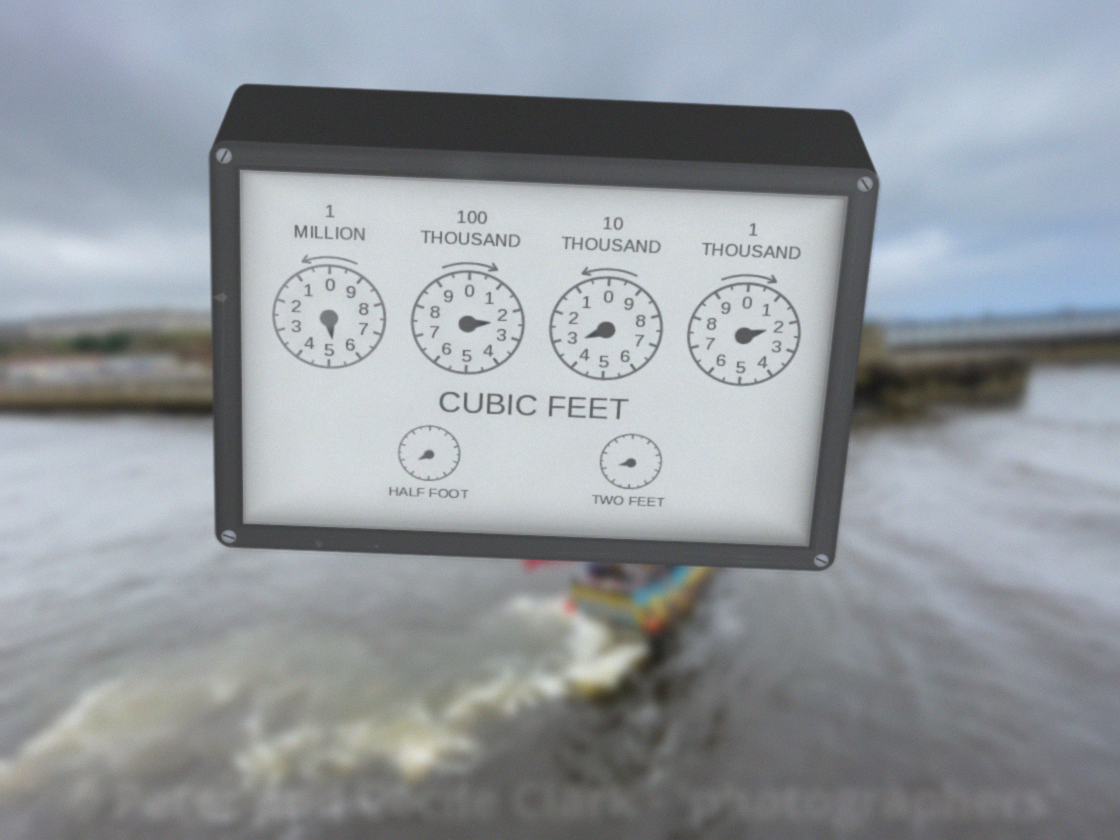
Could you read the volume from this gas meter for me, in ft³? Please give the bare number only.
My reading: 523200
